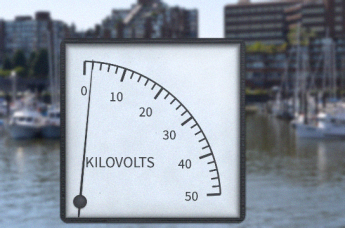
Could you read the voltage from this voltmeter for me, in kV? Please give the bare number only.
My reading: 2
